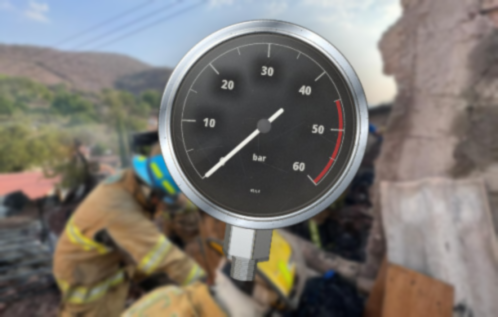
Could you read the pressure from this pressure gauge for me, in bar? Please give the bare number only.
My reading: 0
